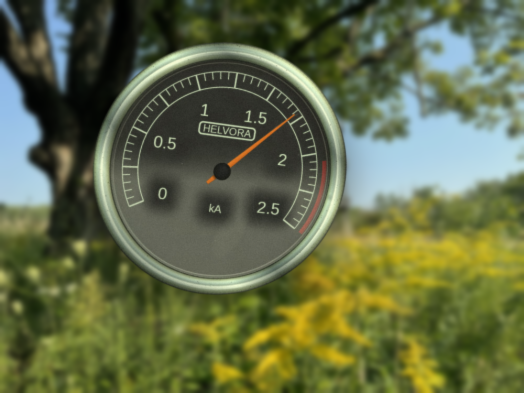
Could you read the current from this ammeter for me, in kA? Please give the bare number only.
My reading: 1.7
